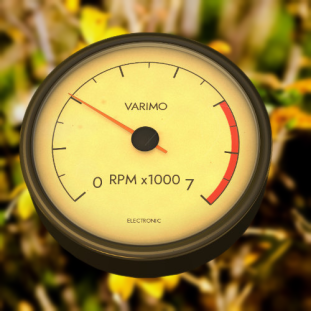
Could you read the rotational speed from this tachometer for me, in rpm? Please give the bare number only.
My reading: 2000
